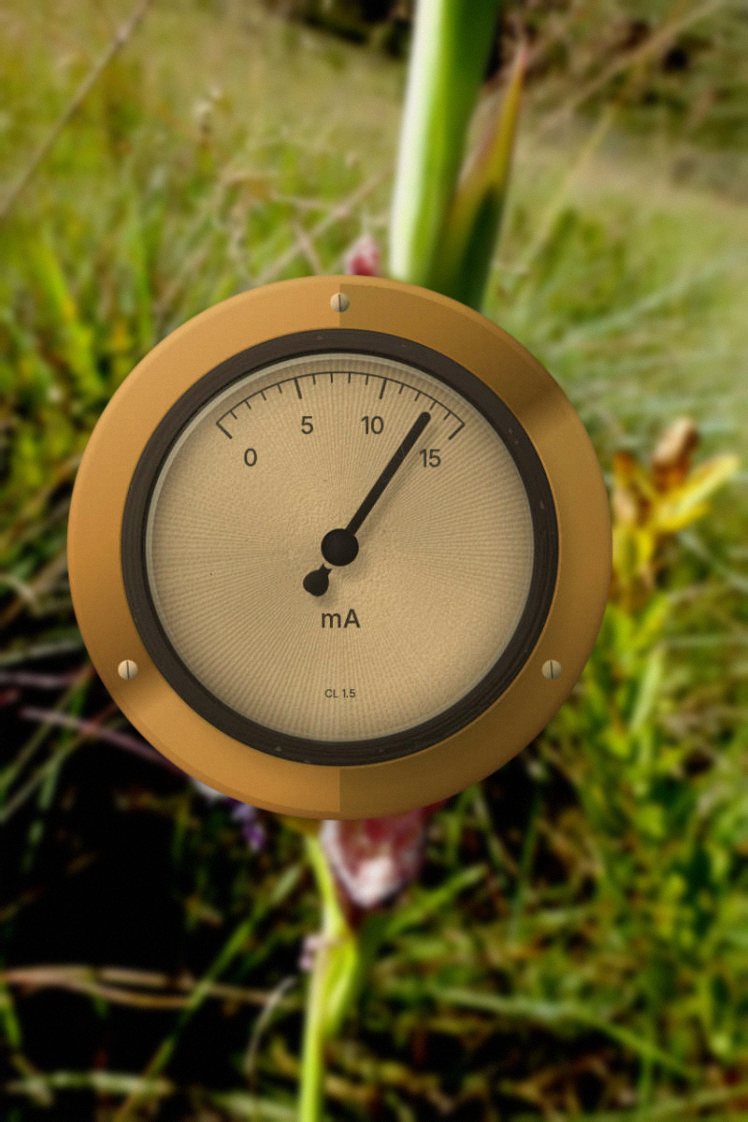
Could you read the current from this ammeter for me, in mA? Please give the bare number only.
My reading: 13
